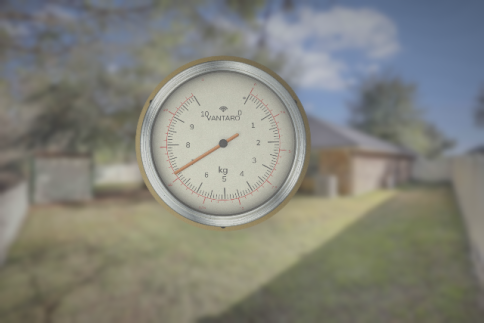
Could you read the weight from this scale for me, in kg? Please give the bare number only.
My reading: 7
